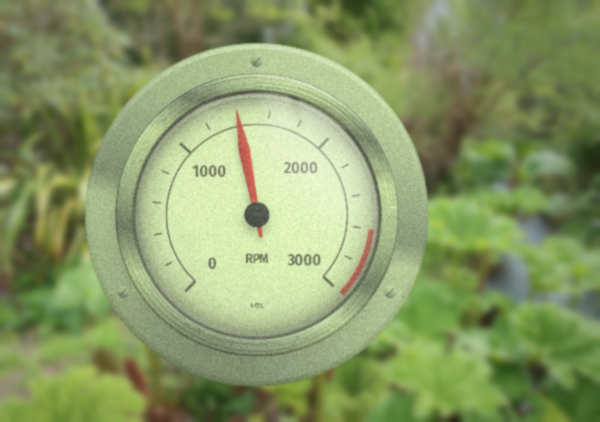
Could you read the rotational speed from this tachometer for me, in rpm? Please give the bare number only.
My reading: 1400
